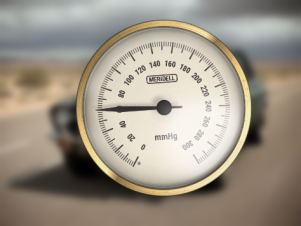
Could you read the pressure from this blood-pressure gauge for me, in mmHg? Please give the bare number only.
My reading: 60
